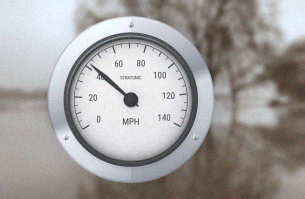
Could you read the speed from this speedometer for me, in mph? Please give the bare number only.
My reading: 42.5
